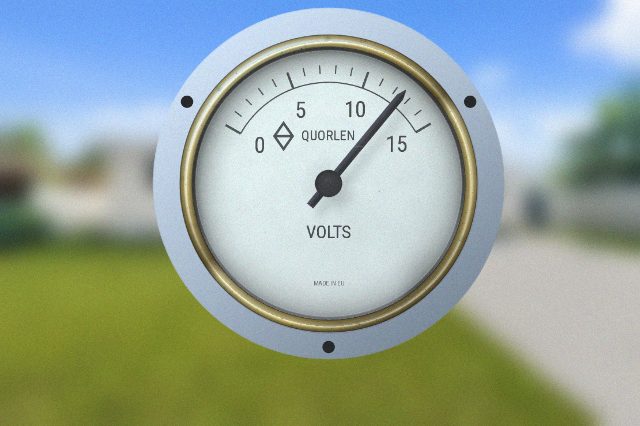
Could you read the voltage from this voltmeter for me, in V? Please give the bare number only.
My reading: 12.5
